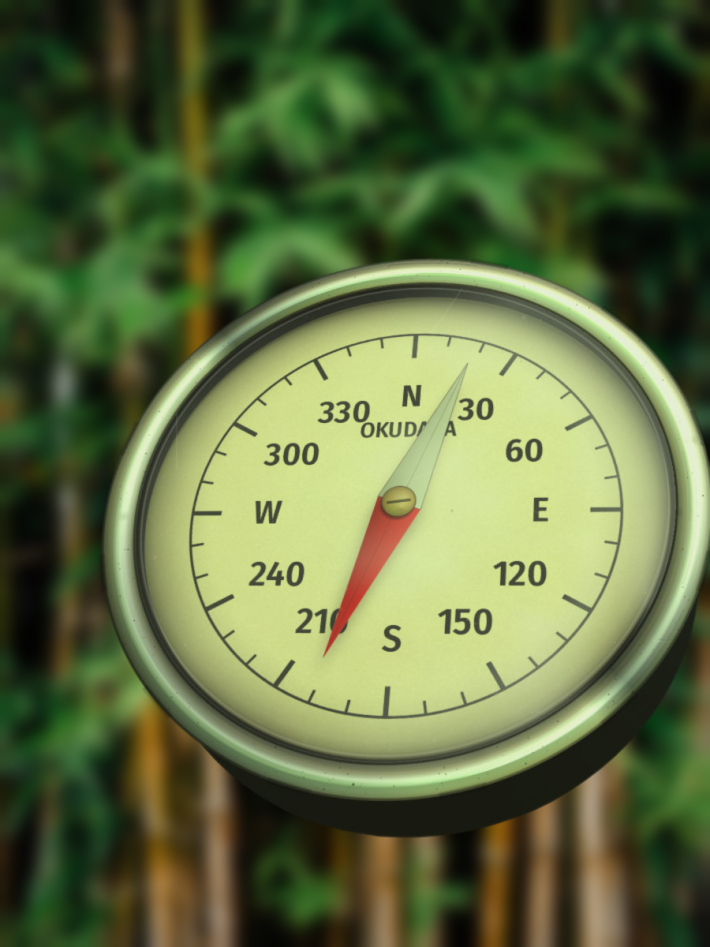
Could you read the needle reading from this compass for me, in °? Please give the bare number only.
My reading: 200
